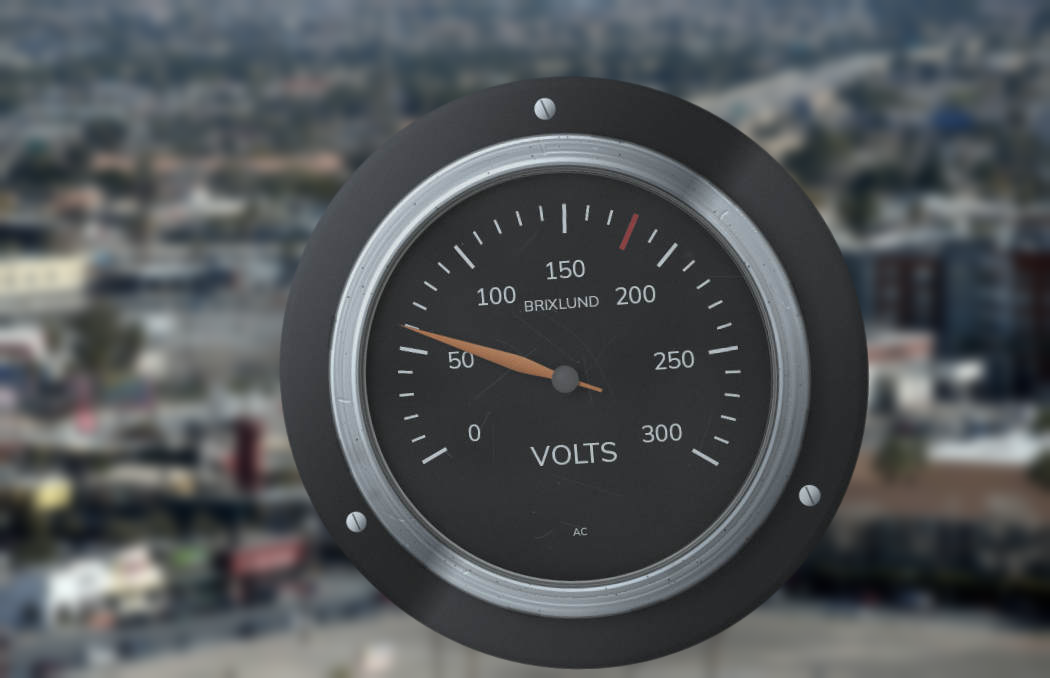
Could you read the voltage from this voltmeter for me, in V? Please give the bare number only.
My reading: 60
